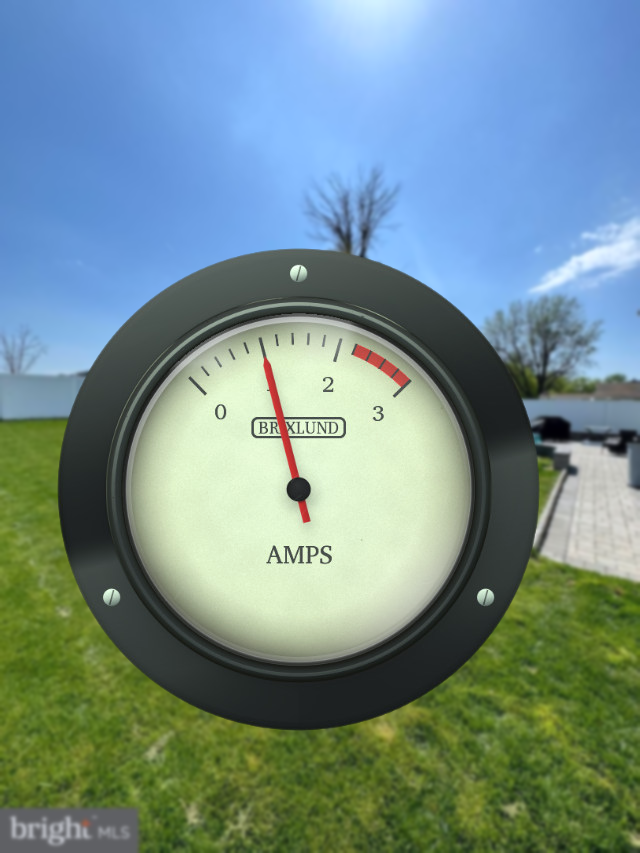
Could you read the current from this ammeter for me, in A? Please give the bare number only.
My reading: 1
